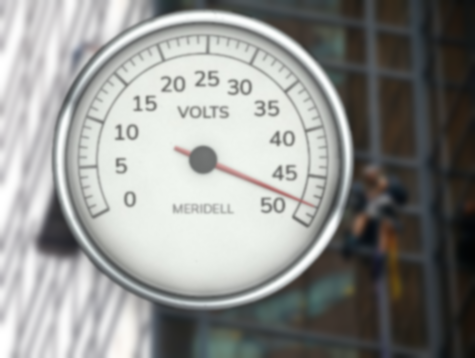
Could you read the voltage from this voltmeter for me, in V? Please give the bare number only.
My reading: 48
